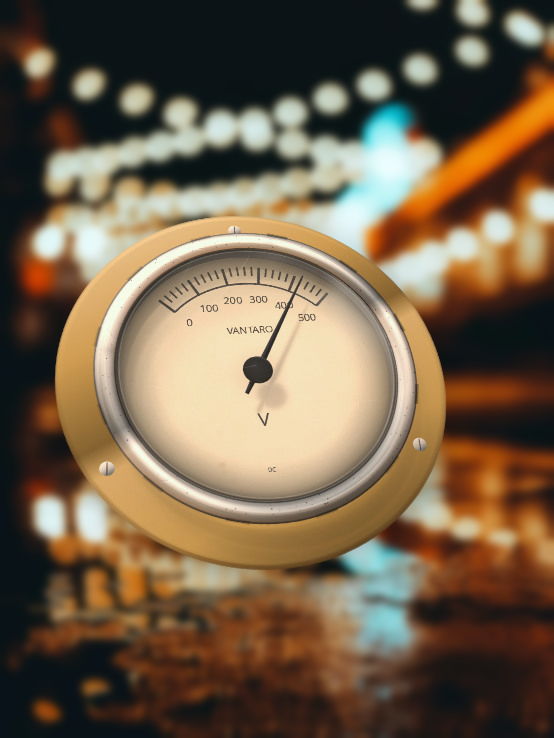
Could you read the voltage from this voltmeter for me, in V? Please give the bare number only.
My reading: 420
